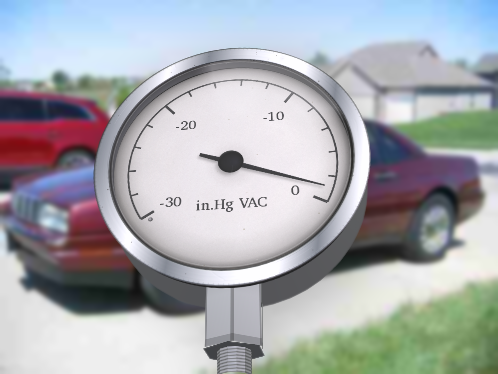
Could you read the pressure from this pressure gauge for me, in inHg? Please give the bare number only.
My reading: -1
